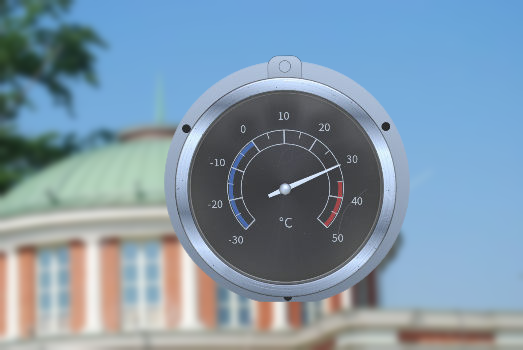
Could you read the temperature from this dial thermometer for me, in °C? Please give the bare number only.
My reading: 30
